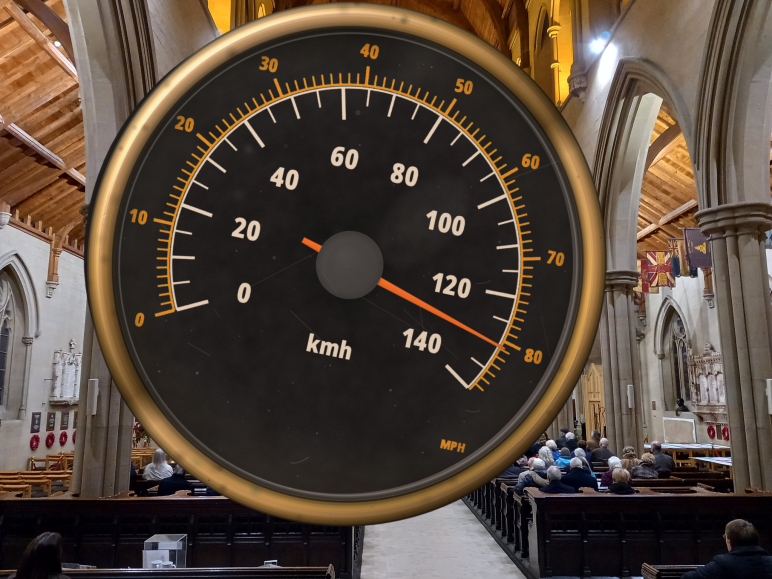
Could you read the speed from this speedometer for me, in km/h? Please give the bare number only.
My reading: 130
